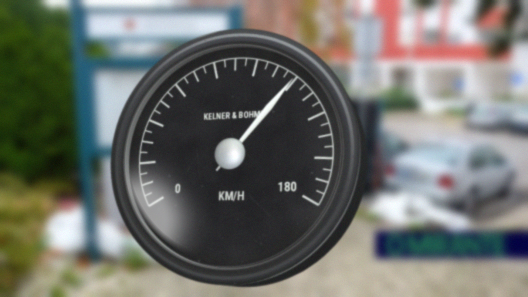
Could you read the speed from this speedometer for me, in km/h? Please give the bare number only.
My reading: 120
